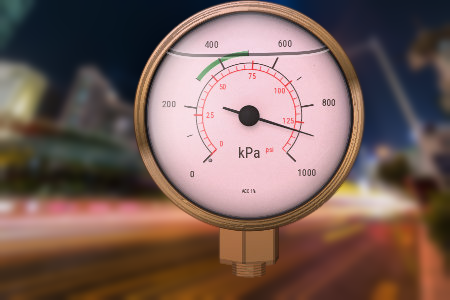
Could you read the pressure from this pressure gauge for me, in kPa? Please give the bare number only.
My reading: 900
